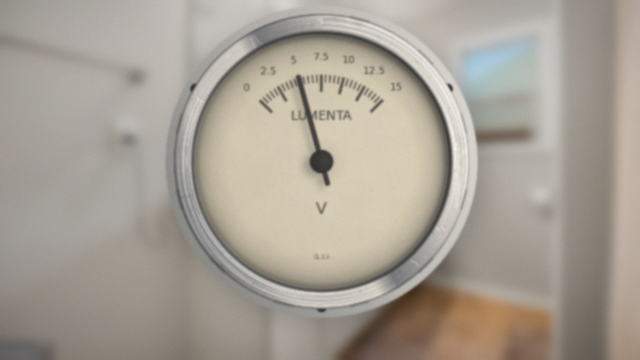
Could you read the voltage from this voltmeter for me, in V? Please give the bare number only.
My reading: 5
